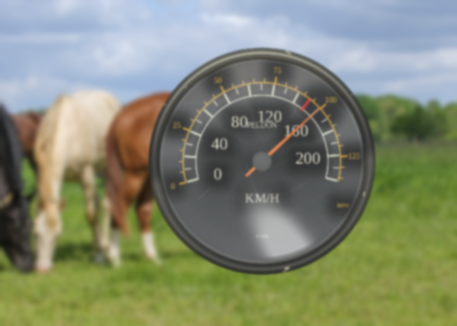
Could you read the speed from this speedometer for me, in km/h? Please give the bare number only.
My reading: 160
